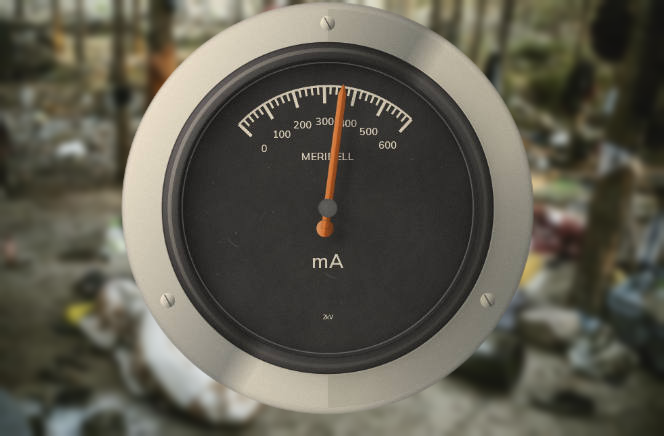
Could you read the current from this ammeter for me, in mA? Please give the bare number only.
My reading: 360
